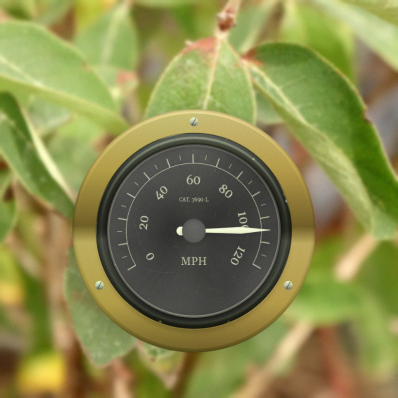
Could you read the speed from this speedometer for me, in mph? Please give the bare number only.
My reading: 105
